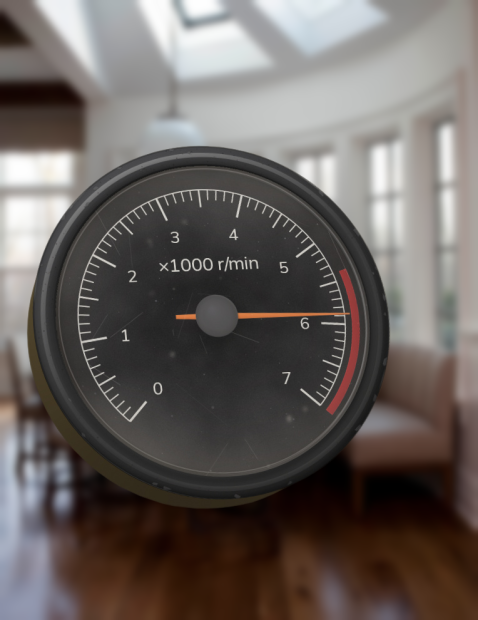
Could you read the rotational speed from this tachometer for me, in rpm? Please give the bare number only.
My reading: 5900
